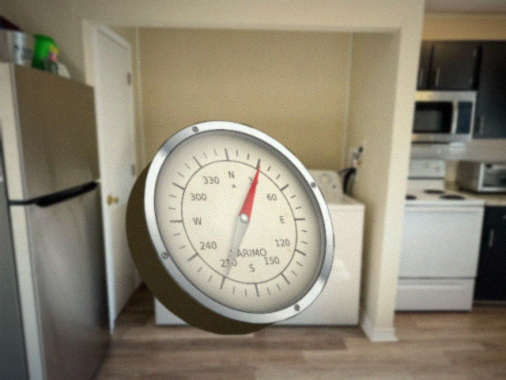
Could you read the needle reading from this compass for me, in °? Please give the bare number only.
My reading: 30
